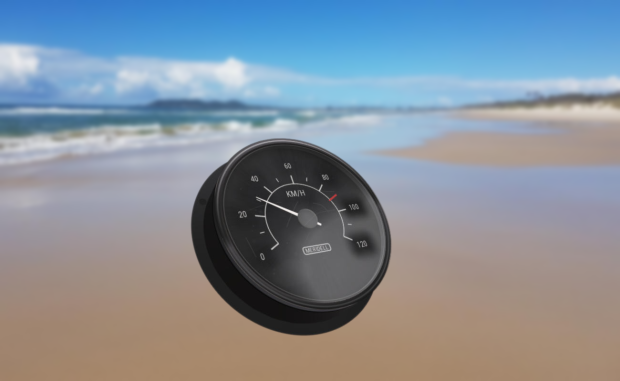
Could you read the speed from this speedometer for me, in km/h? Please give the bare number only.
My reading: 30
